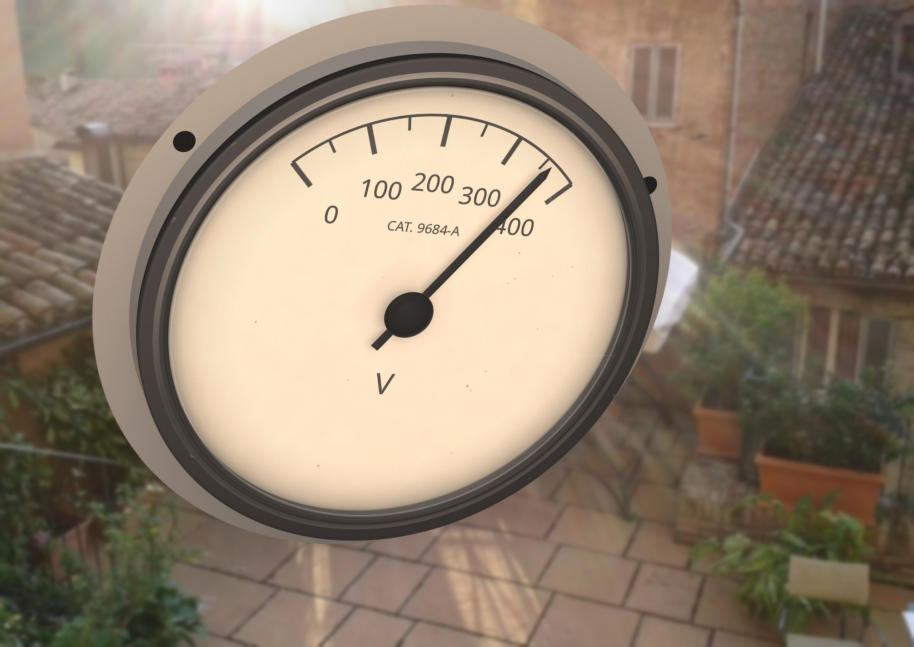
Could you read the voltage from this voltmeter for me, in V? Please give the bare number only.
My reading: 350
